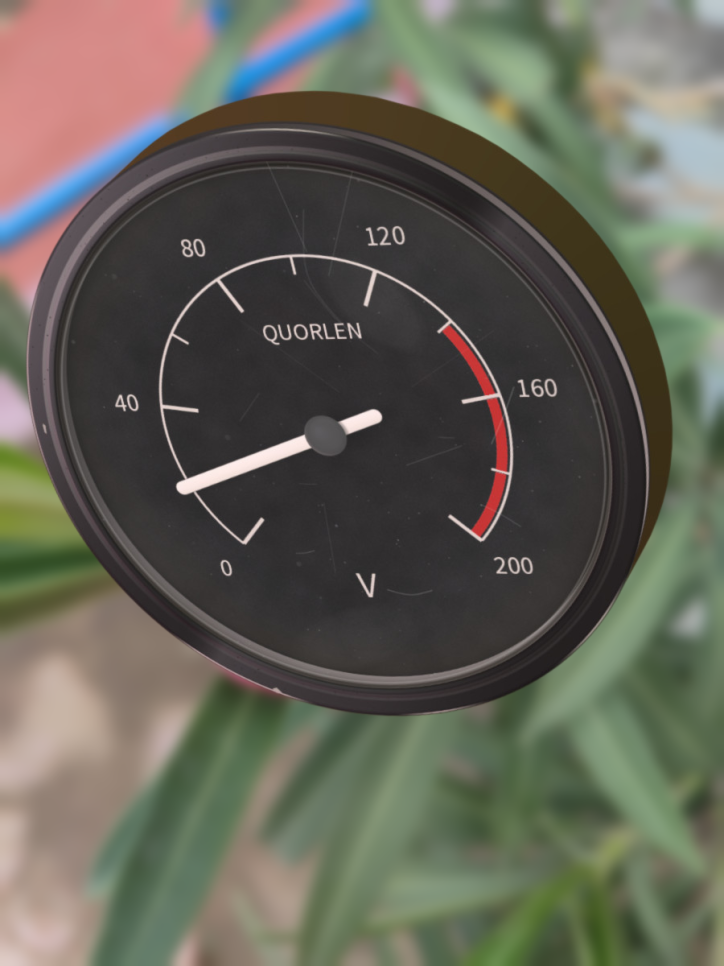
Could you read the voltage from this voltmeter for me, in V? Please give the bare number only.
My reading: 20
